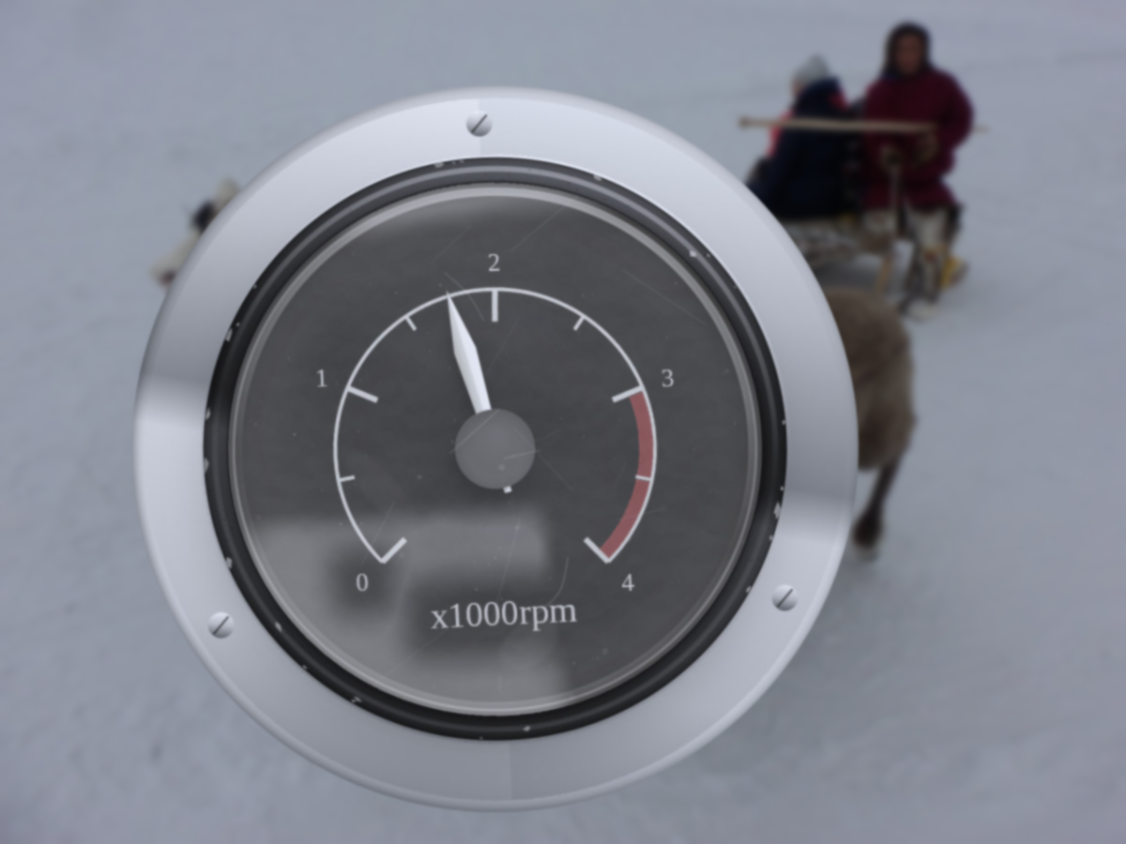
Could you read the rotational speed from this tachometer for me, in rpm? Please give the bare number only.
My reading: 1750
